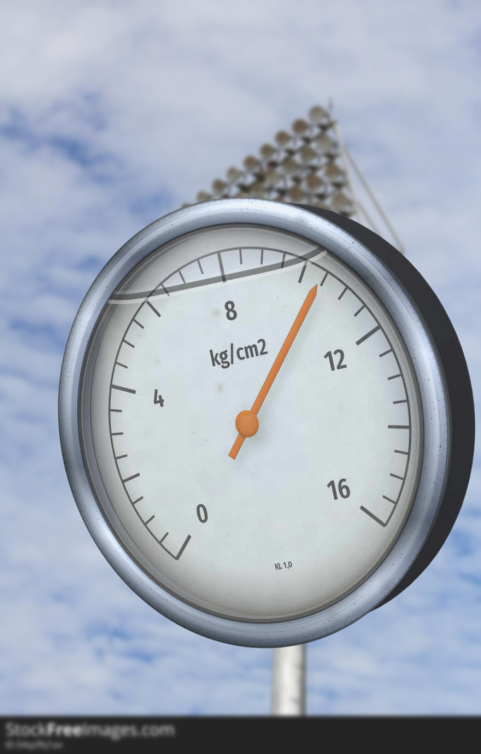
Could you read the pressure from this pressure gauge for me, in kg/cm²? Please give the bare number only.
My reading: 10.5
